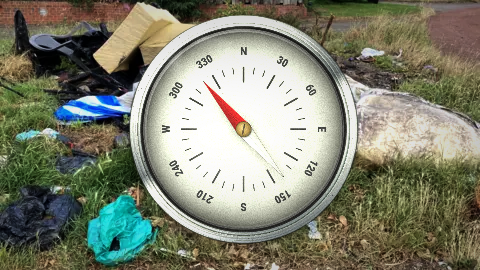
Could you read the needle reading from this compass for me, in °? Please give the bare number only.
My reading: 320
